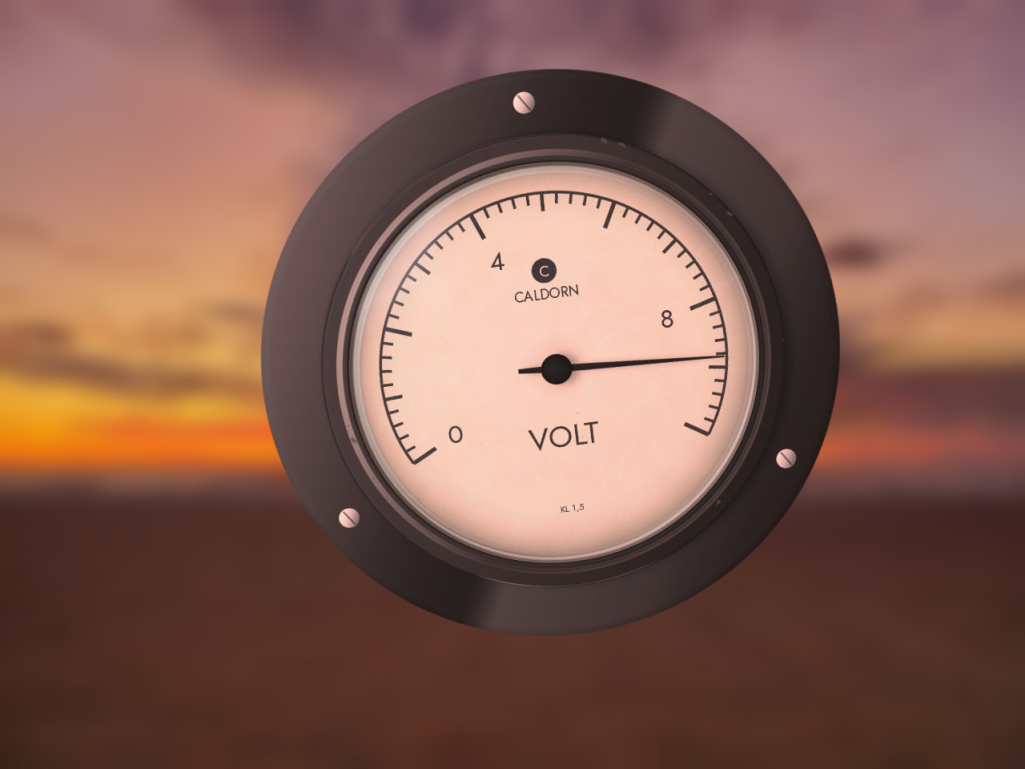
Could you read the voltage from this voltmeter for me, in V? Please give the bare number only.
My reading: 8.8
